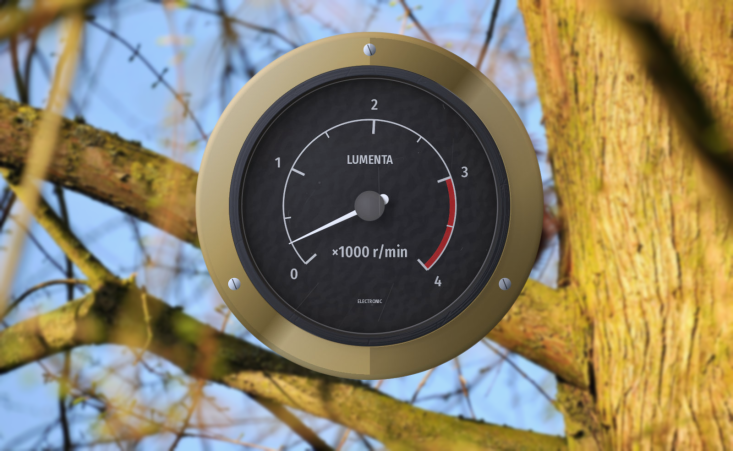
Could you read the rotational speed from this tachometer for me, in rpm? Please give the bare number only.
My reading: 250
